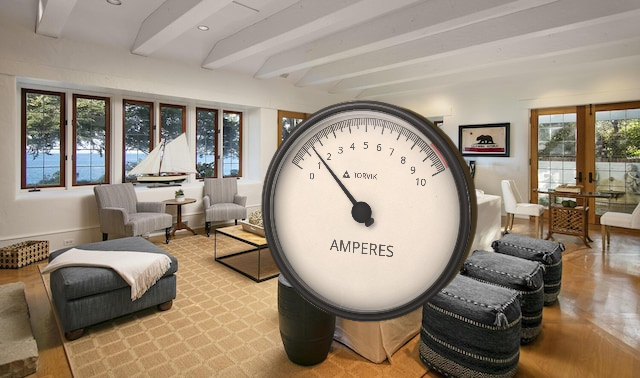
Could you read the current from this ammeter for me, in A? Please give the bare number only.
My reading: 1.5
